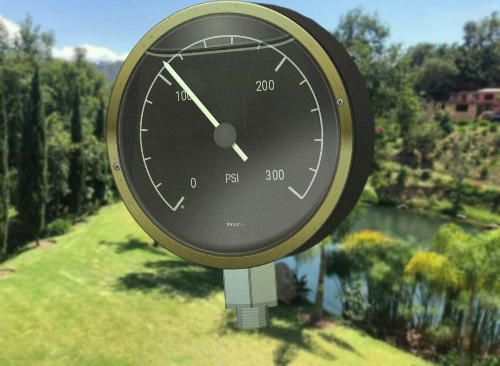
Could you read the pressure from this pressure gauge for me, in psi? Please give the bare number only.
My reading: 110
